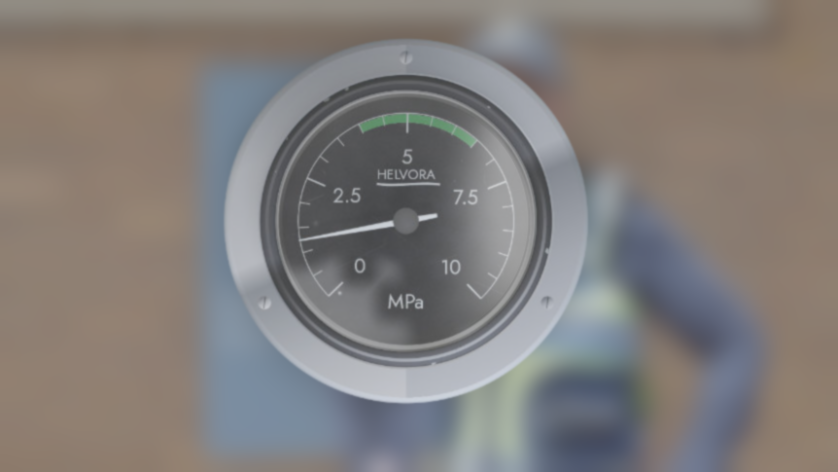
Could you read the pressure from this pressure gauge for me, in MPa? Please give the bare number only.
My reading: 1.25
